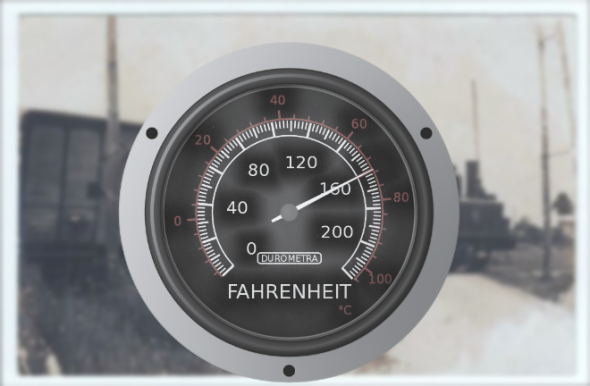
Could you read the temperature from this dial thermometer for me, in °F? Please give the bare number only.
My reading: 160
